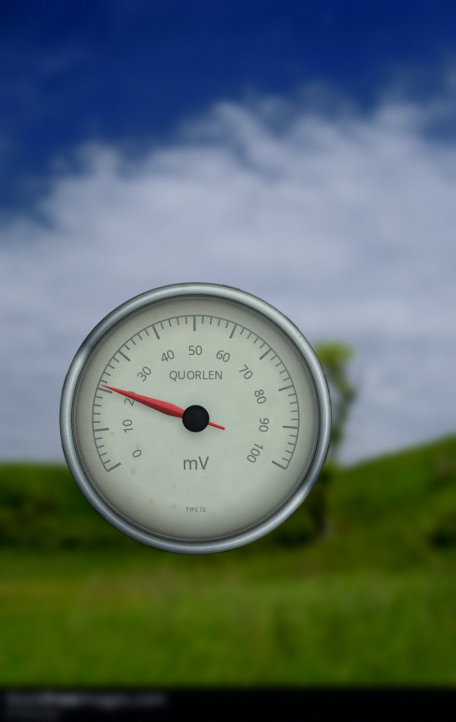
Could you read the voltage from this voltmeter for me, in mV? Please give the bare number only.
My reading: 21
